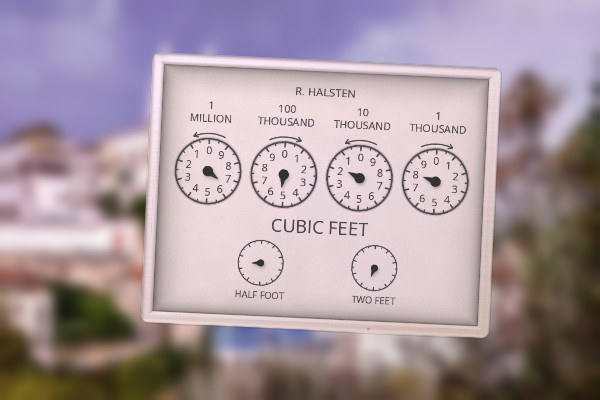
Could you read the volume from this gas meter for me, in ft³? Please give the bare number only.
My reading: 651800
